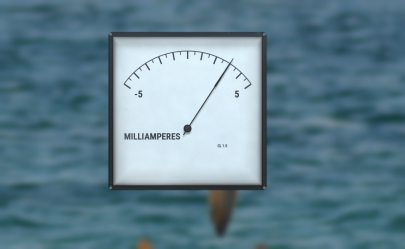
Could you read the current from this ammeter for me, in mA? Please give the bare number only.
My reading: 3
